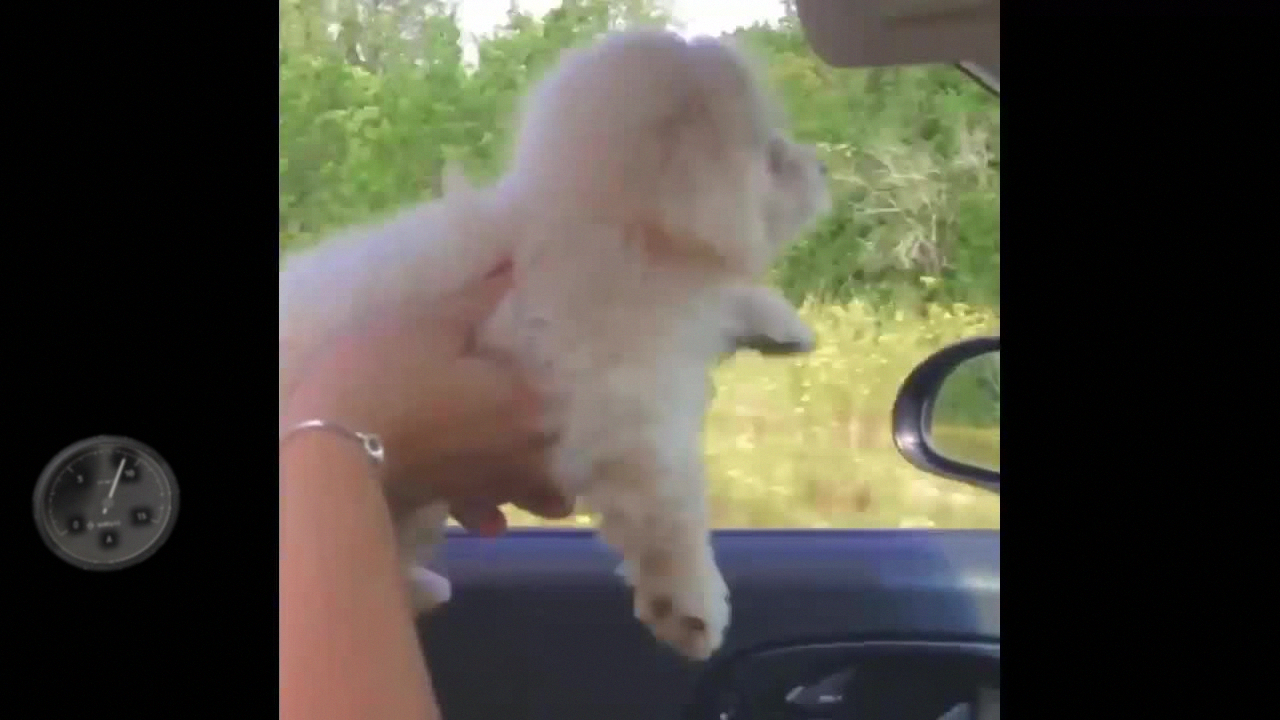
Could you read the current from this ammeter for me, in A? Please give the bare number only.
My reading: 9
